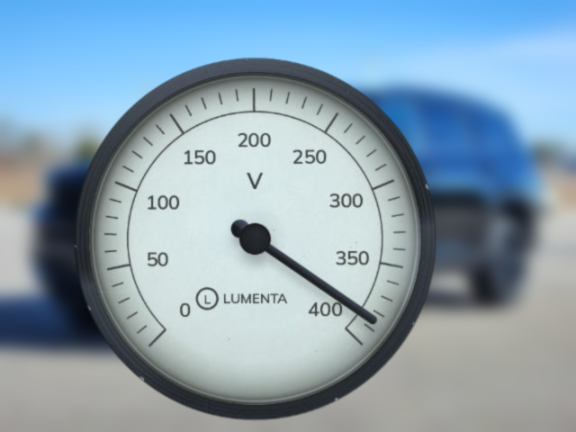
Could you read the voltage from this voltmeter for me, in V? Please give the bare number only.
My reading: 385
